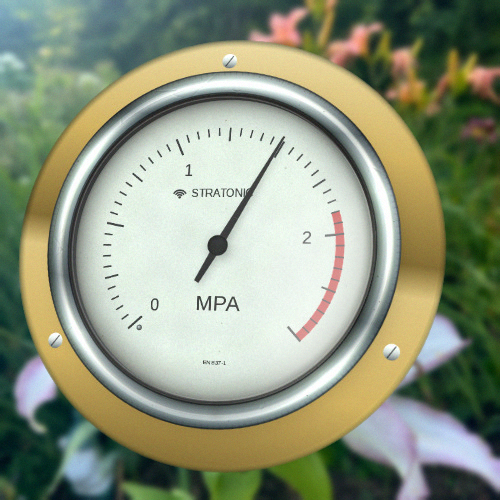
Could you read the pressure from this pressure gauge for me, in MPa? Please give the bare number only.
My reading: 1.5
